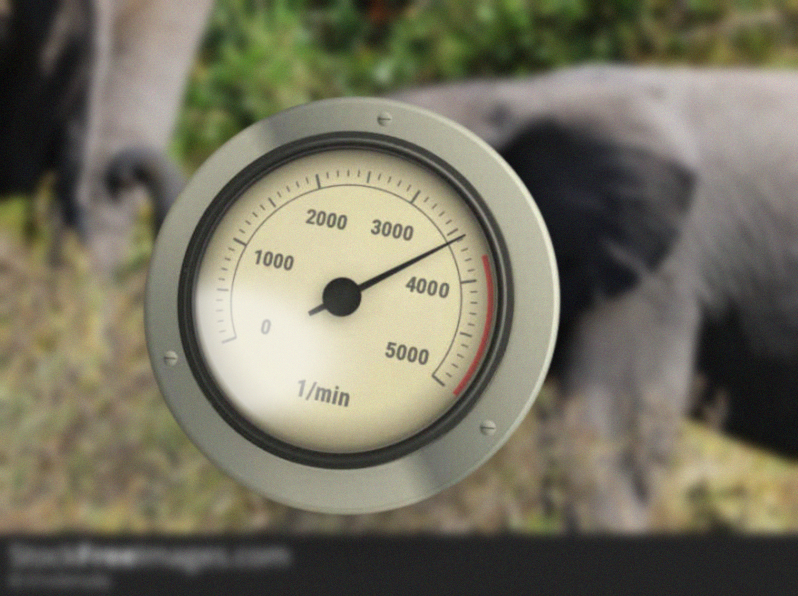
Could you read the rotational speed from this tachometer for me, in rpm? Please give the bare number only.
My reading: 3600
